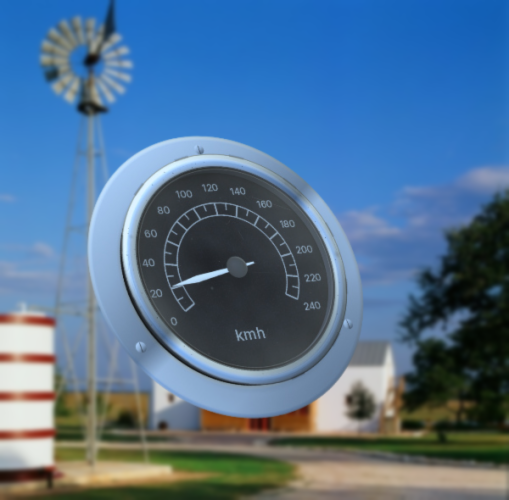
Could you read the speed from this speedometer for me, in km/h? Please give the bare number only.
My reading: 20
